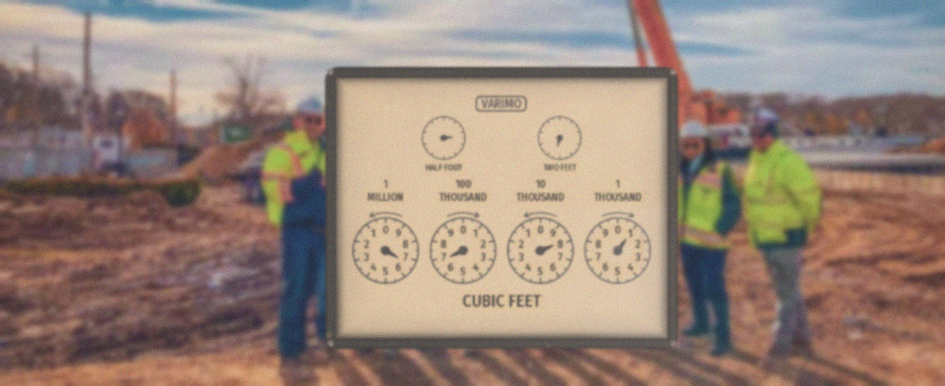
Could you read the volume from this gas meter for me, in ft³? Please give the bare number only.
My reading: 668100
